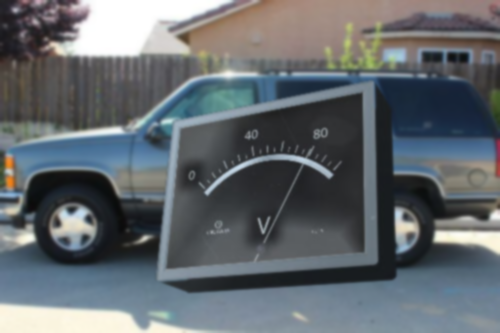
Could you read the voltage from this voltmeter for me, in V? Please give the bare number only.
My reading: 80
